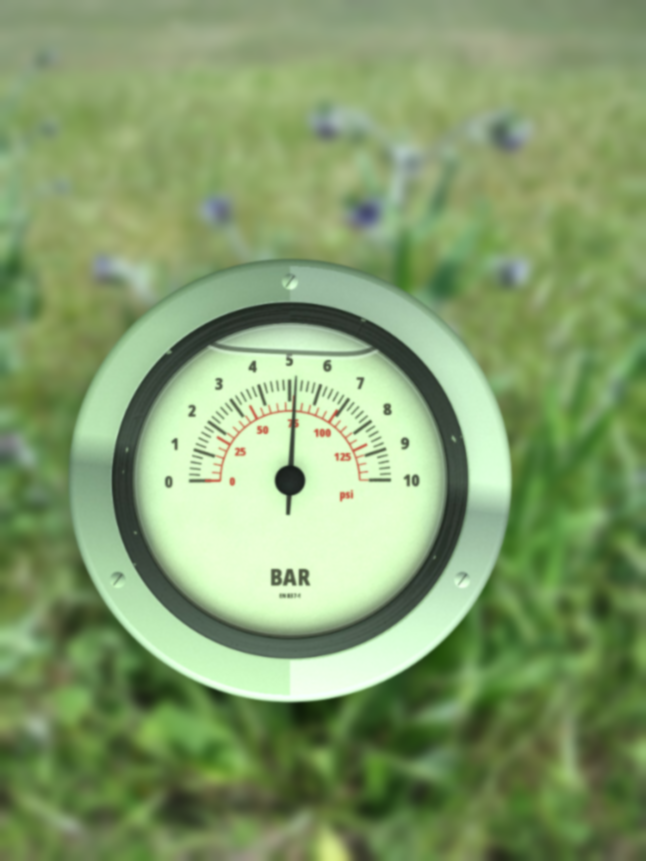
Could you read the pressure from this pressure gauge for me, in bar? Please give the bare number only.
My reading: 5.2
